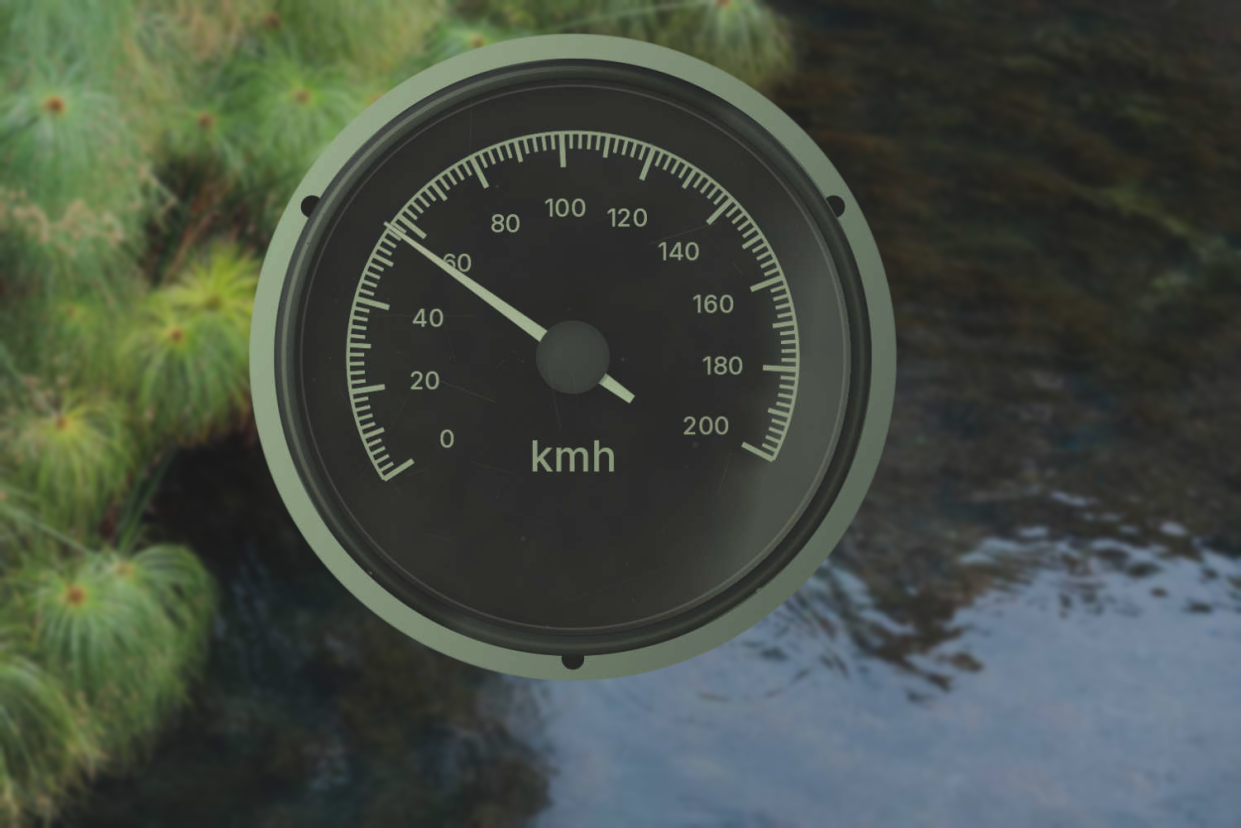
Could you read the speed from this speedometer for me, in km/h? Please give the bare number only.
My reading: 57
